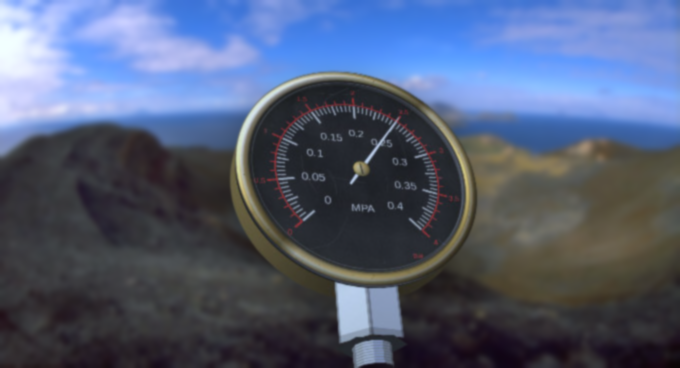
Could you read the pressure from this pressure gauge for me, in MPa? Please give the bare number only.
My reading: 0.25
